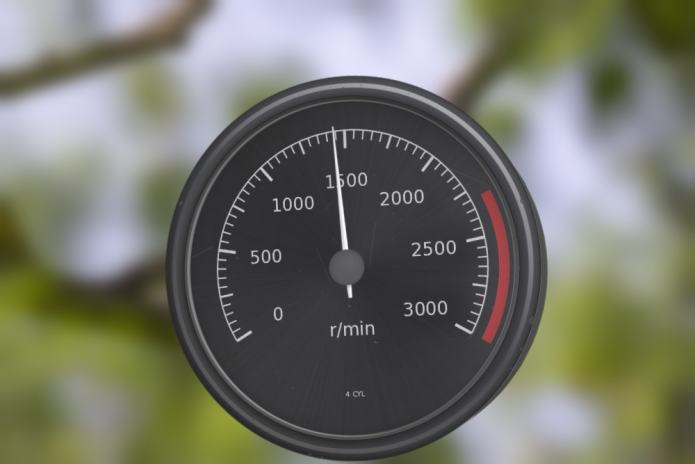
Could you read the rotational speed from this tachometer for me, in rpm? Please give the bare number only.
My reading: 1450
